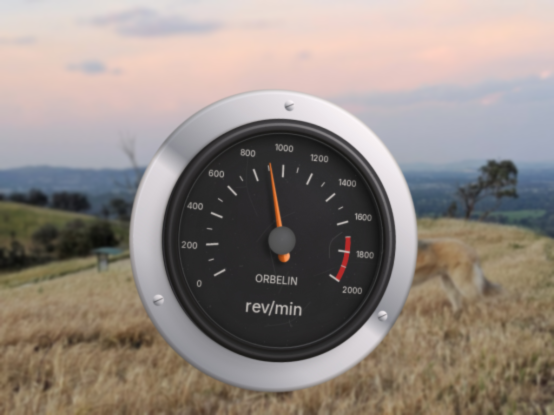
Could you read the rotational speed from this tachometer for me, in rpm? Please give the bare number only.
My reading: 900
